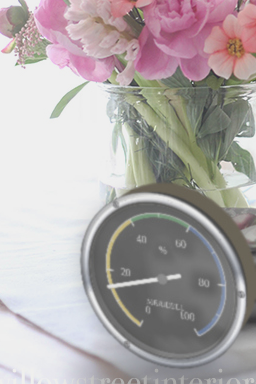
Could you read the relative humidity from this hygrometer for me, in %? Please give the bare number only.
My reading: 15
